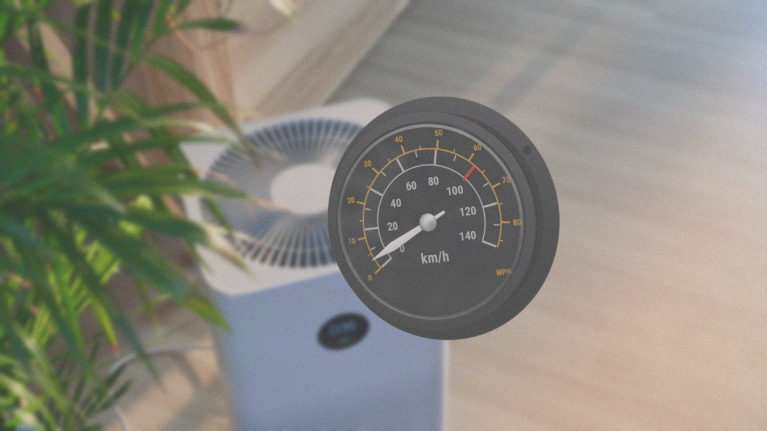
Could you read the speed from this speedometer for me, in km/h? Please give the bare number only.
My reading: 5
